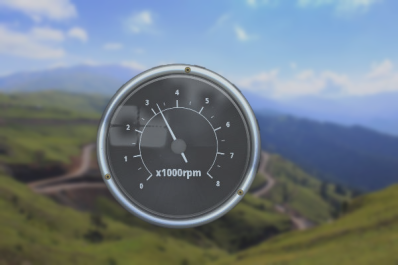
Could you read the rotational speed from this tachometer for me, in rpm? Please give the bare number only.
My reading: 3250
